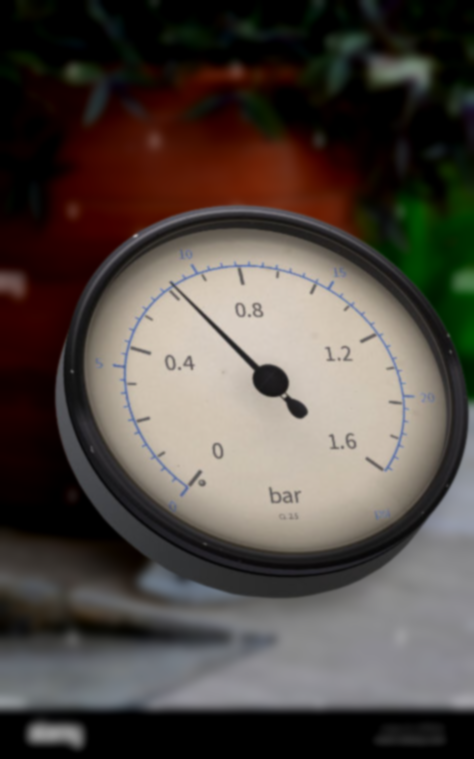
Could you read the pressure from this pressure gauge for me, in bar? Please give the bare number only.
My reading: 0.6
